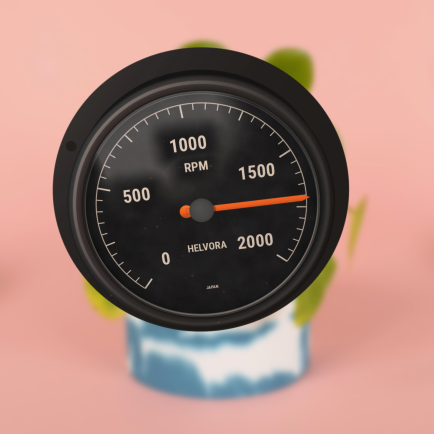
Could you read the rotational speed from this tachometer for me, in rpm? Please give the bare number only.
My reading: 1700
